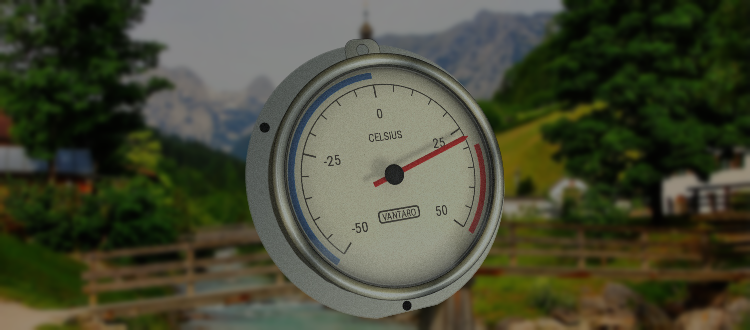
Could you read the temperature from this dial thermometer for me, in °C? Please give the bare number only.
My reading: 27.5
